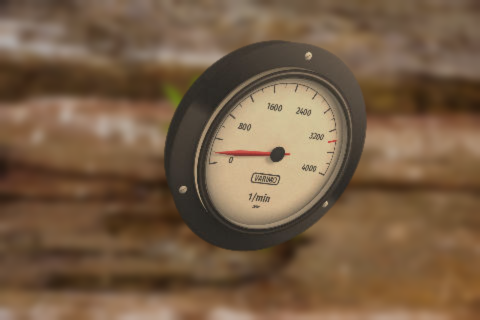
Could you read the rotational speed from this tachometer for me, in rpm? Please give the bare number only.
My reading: 200
